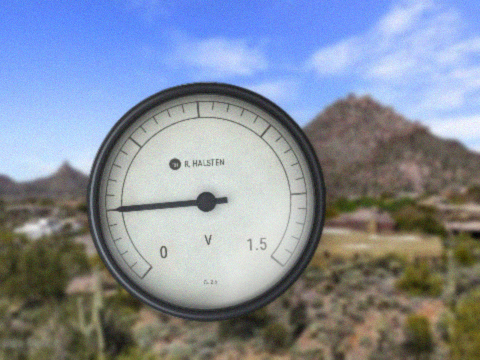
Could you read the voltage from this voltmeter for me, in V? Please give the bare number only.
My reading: 0.25
